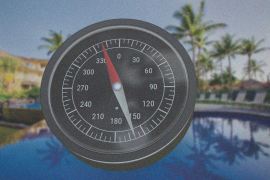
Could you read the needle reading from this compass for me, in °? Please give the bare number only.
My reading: 340
